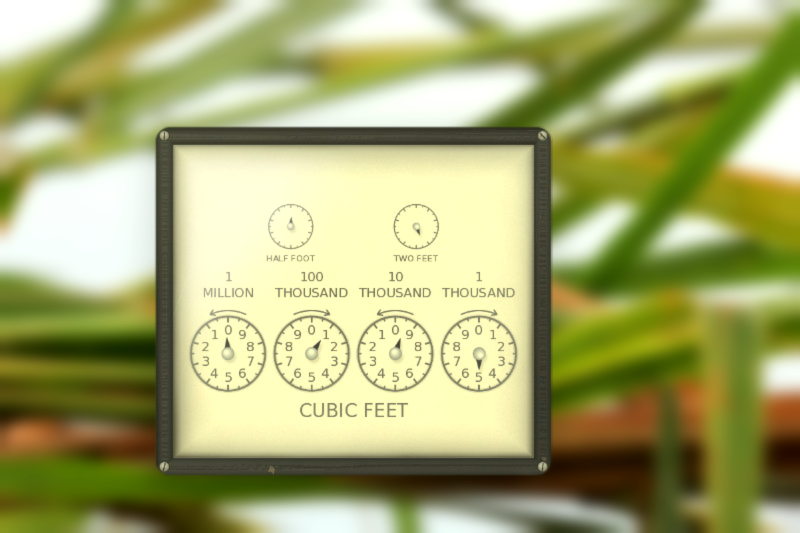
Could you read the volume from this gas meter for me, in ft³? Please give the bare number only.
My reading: 9500
